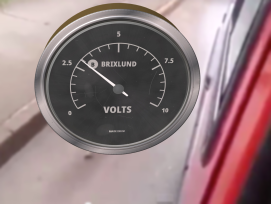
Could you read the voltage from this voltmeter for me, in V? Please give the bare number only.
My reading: 3
